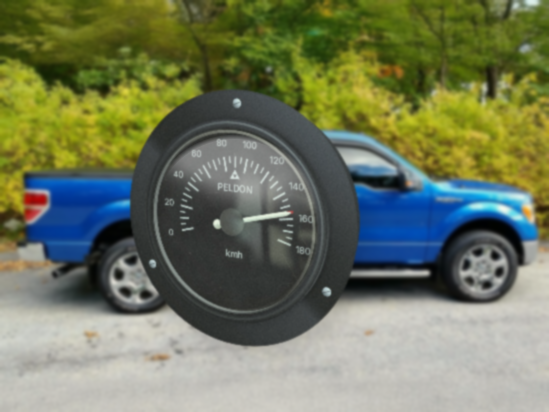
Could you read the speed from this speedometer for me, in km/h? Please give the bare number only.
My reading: 155
